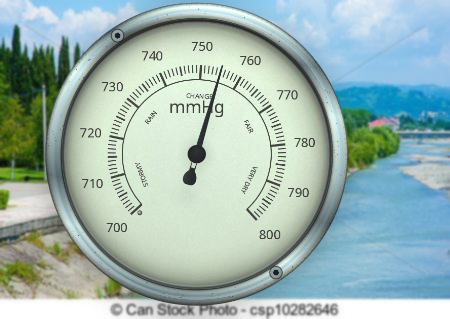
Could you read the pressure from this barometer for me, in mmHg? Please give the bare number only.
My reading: 755
